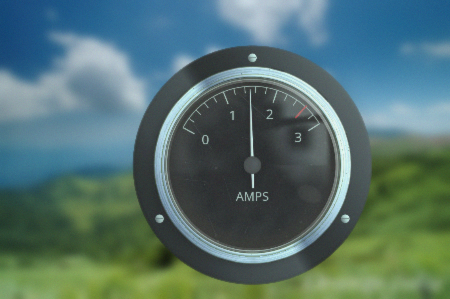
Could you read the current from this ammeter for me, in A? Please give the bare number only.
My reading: 1.5
